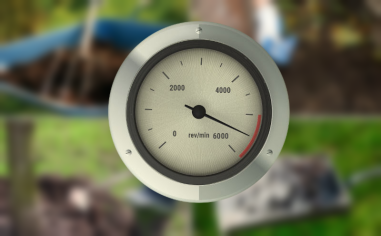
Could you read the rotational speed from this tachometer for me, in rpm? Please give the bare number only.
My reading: 5500
